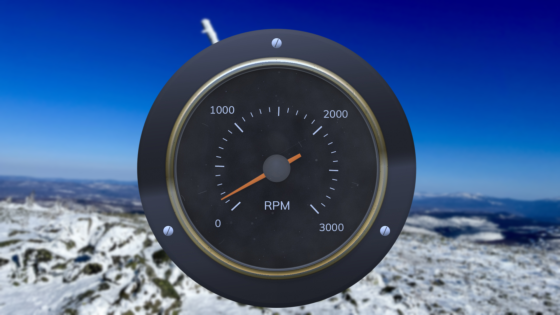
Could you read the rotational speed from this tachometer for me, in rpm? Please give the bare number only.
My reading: 150
